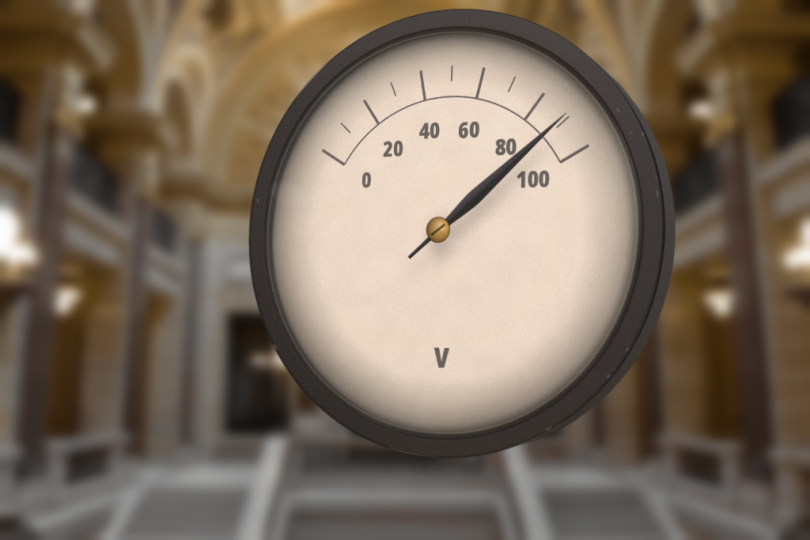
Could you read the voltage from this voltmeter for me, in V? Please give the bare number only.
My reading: 90
